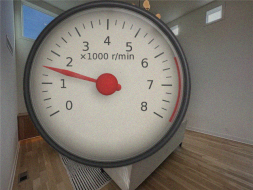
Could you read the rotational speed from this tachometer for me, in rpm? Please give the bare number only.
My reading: 1500
